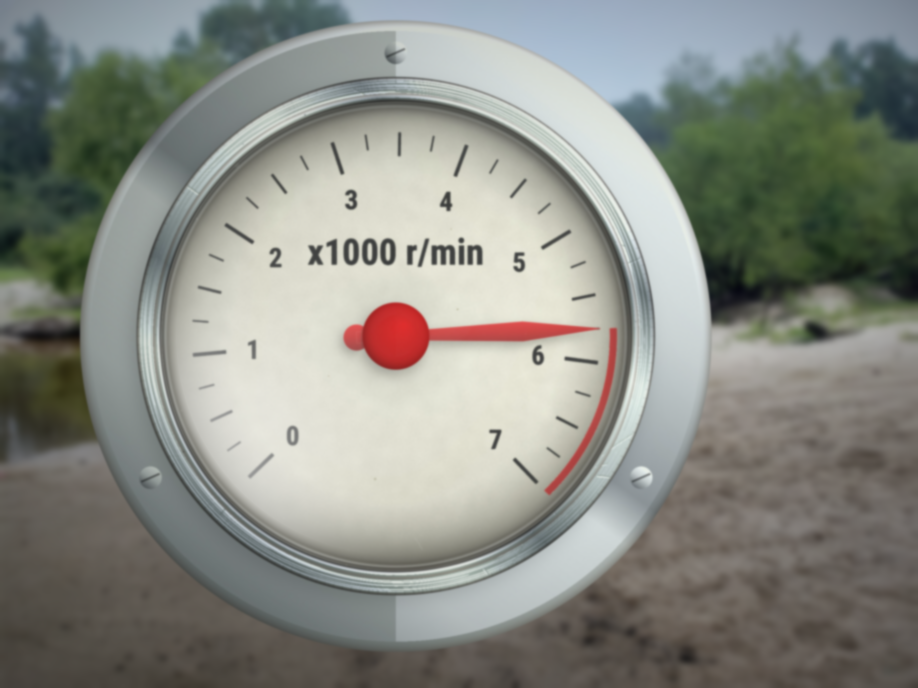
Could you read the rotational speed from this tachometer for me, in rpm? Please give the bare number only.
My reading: 5750
